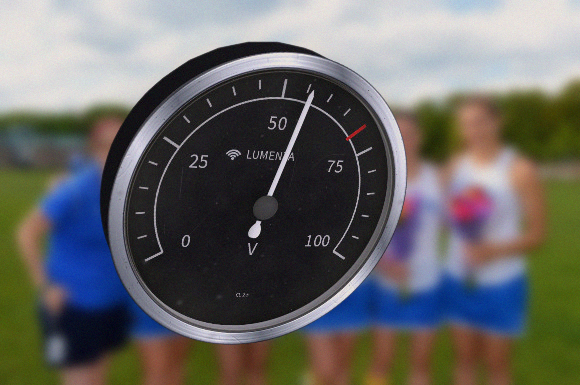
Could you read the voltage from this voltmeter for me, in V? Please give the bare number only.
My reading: 55
